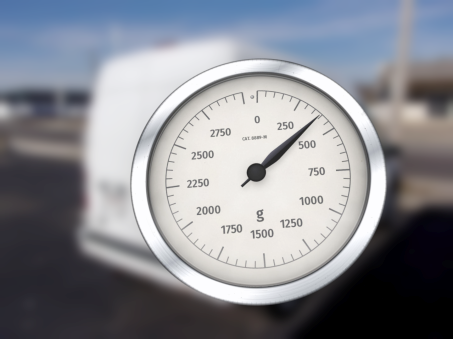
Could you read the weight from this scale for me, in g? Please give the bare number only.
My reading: 400
